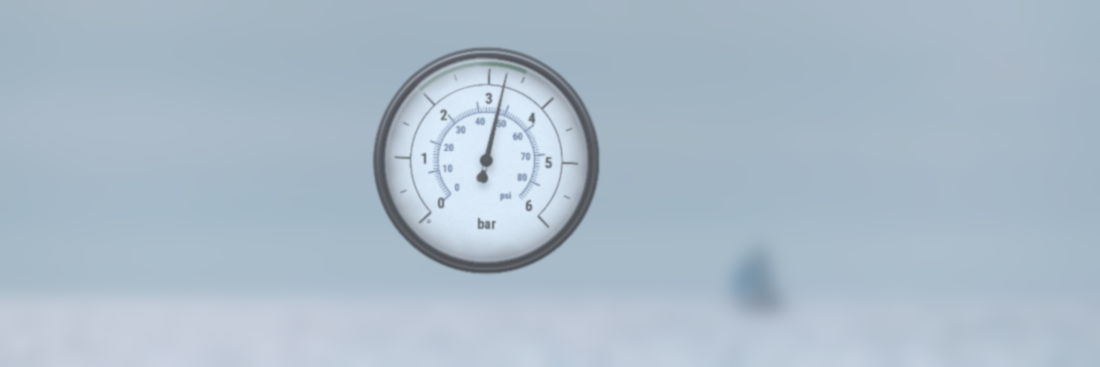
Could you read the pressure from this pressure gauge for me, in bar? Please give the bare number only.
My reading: 3.25
